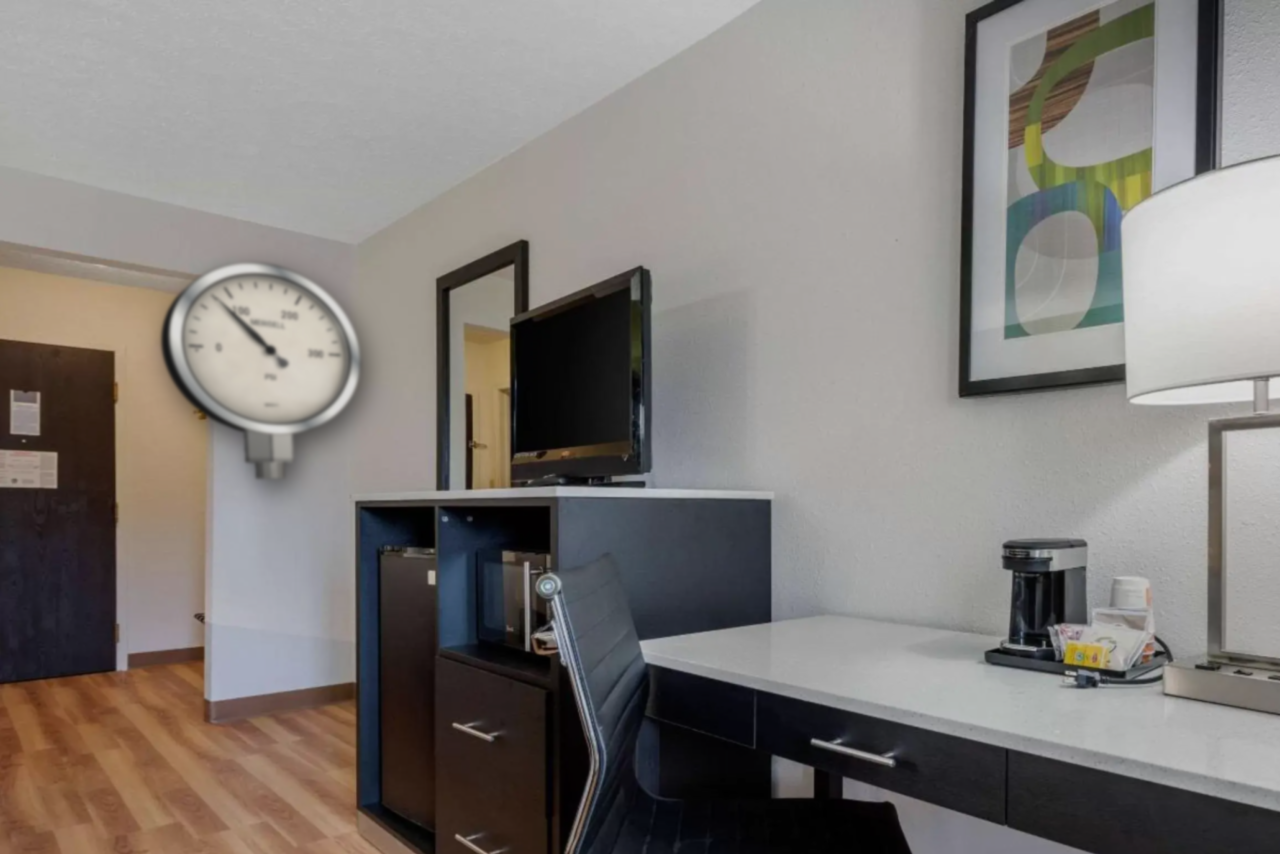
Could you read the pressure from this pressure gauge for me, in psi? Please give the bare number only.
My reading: 80
